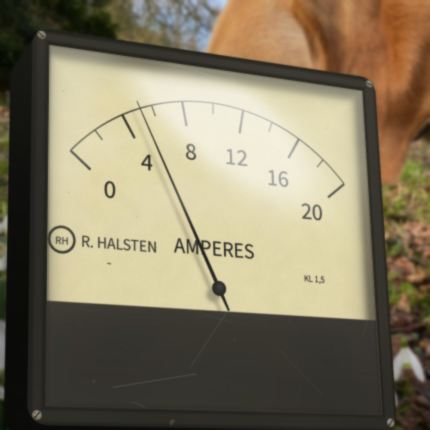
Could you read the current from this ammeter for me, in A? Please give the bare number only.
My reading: 5
